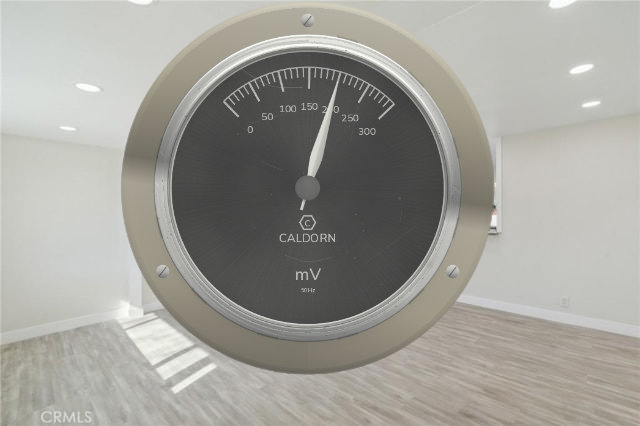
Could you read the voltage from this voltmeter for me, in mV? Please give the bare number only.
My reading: 200
